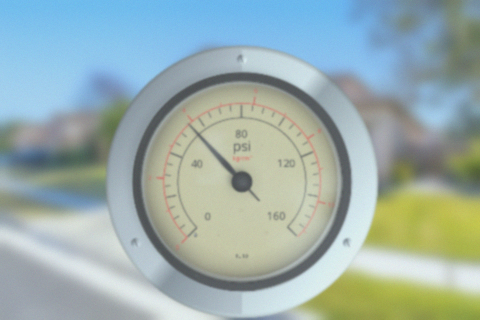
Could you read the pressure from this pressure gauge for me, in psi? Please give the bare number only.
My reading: 55
